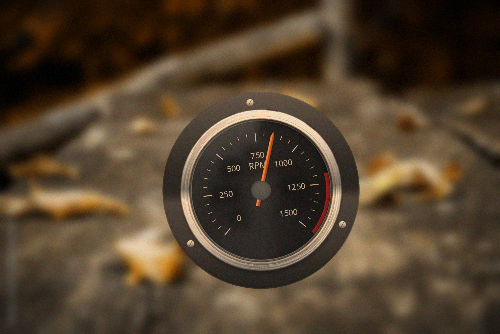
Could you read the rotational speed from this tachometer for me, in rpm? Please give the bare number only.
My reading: 850
